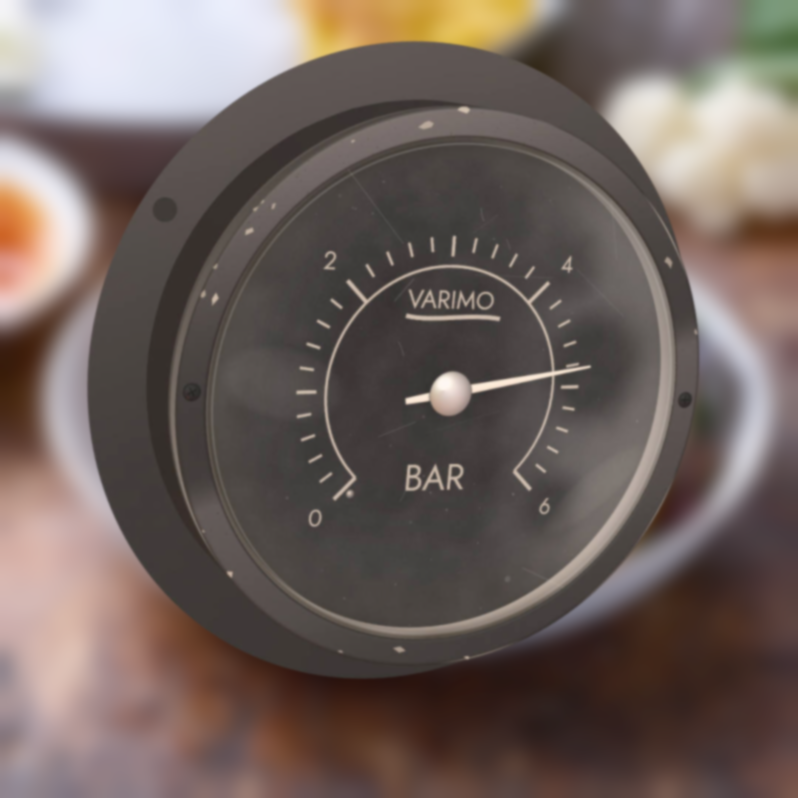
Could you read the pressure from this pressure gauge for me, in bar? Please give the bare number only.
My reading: 4.8
